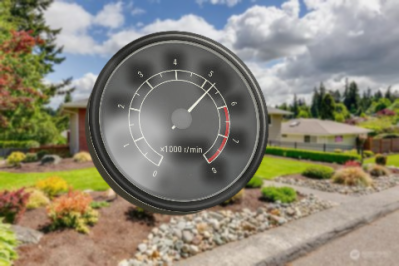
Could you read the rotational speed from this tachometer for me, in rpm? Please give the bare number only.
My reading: 5250
